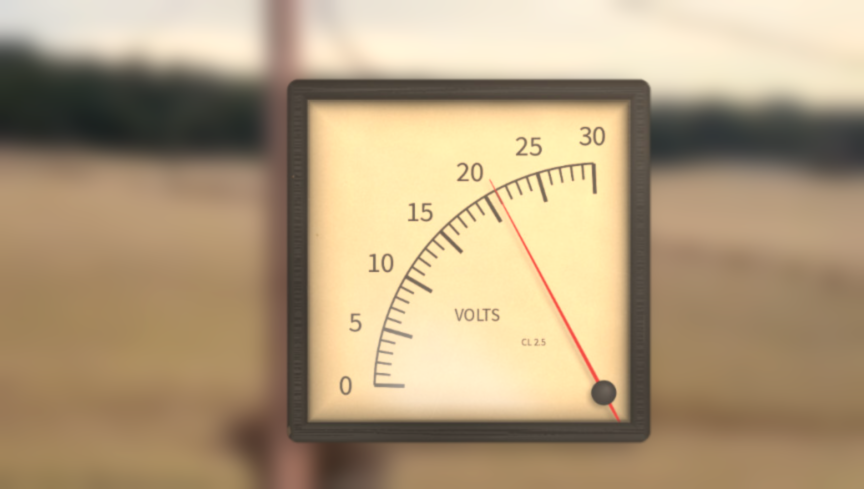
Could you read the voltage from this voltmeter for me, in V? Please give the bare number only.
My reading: 21
